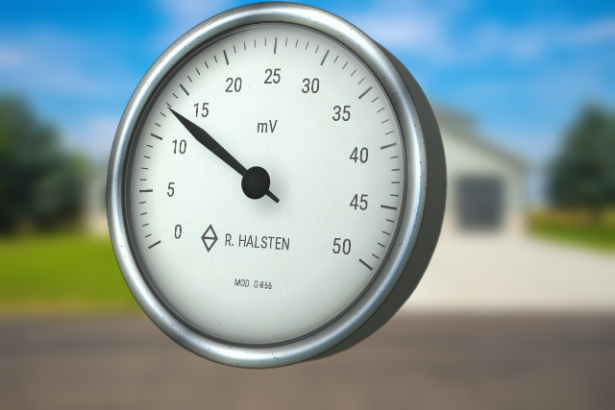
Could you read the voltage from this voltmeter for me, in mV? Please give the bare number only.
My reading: 13
